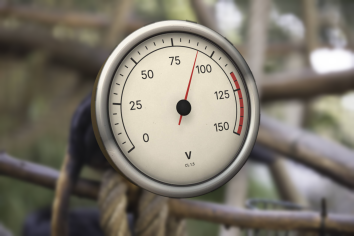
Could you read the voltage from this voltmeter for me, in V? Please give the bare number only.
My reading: 90
